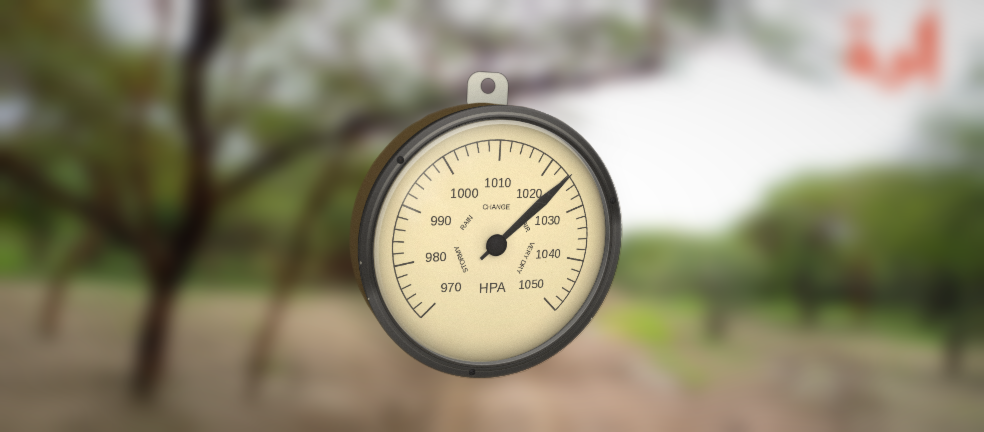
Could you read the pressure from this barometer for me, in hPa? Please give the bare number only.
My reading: 1024
